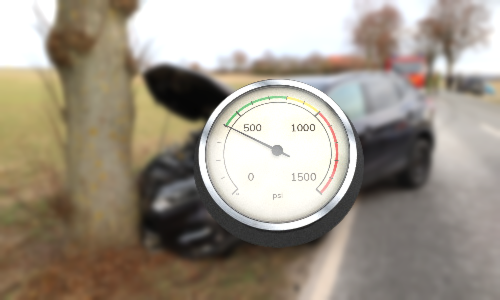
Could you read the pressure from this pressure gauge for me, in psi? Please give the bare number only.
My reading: 400
